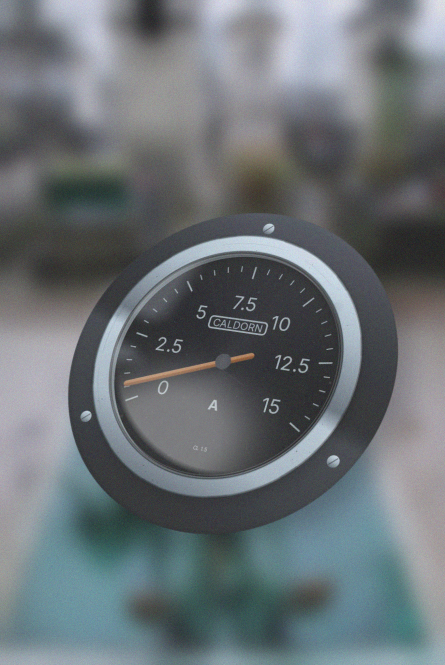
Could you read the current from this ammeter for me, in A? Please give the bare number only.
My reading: 0.5
